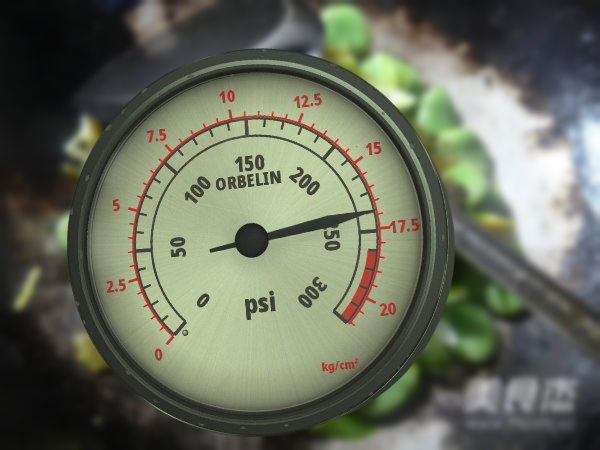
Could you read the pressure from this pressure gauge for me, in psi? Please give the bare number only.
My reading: 240
